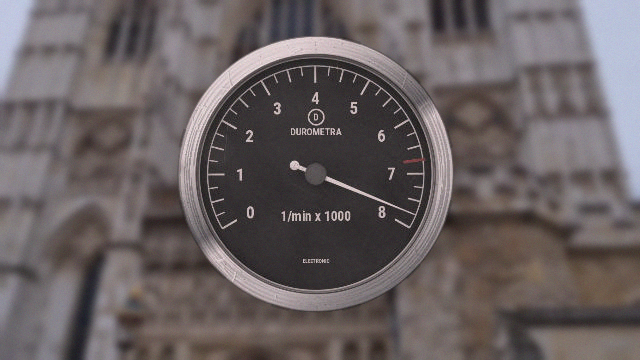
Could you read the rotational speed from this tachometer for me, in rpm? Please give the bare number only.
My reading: 7750
